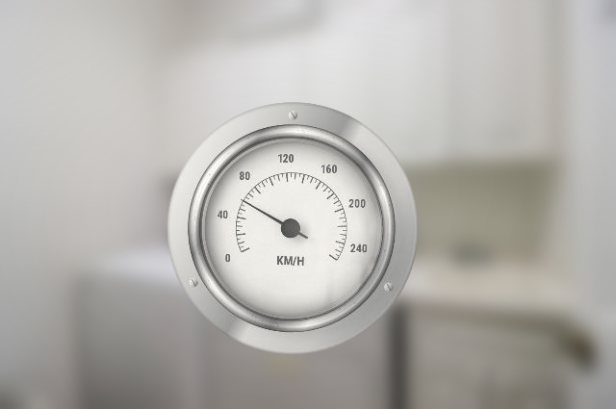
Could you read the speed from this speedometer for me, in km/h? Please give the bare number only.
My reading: 60
